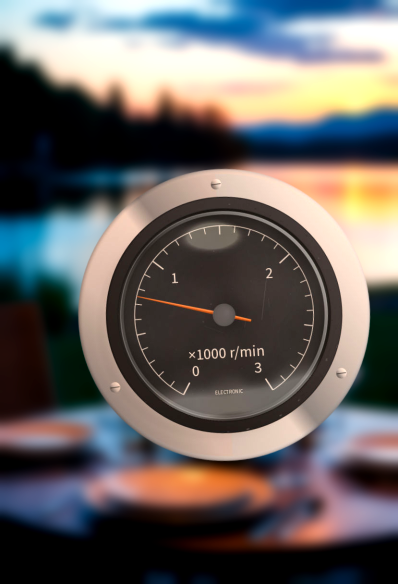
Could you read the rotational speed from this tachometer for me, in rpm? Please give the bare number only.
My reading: 750
